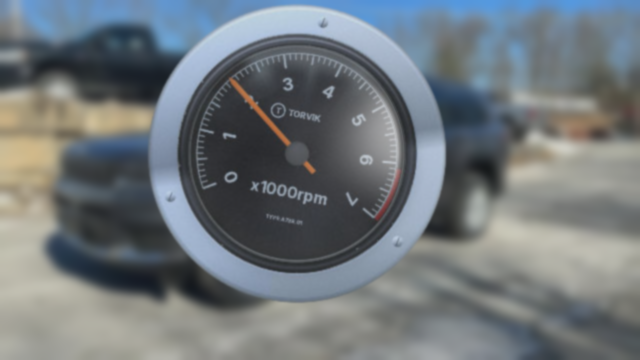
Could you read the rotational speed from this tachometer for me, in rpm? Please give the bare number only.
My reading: 2000
